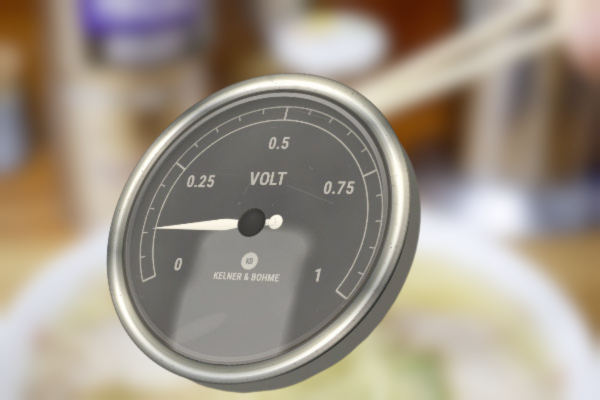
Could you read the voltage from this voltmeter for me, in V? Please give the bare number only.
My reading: 0.1
